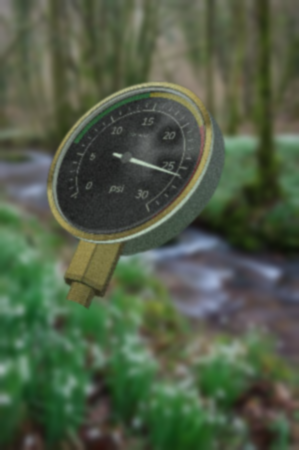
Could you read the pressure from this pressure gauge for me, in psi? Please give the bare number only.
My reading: 26
